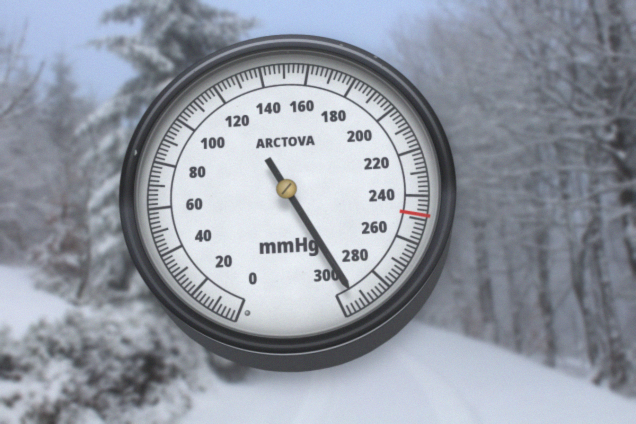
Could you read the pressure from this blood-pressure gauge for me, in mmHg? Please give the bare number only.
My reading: 294
